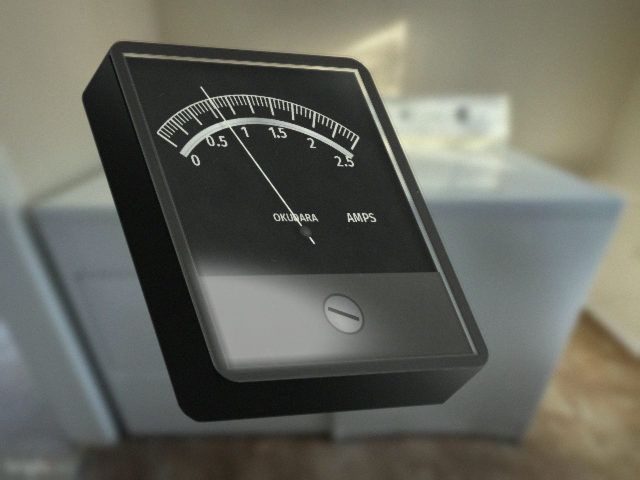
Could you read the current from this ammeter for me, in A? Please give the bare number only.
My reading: 0.75
